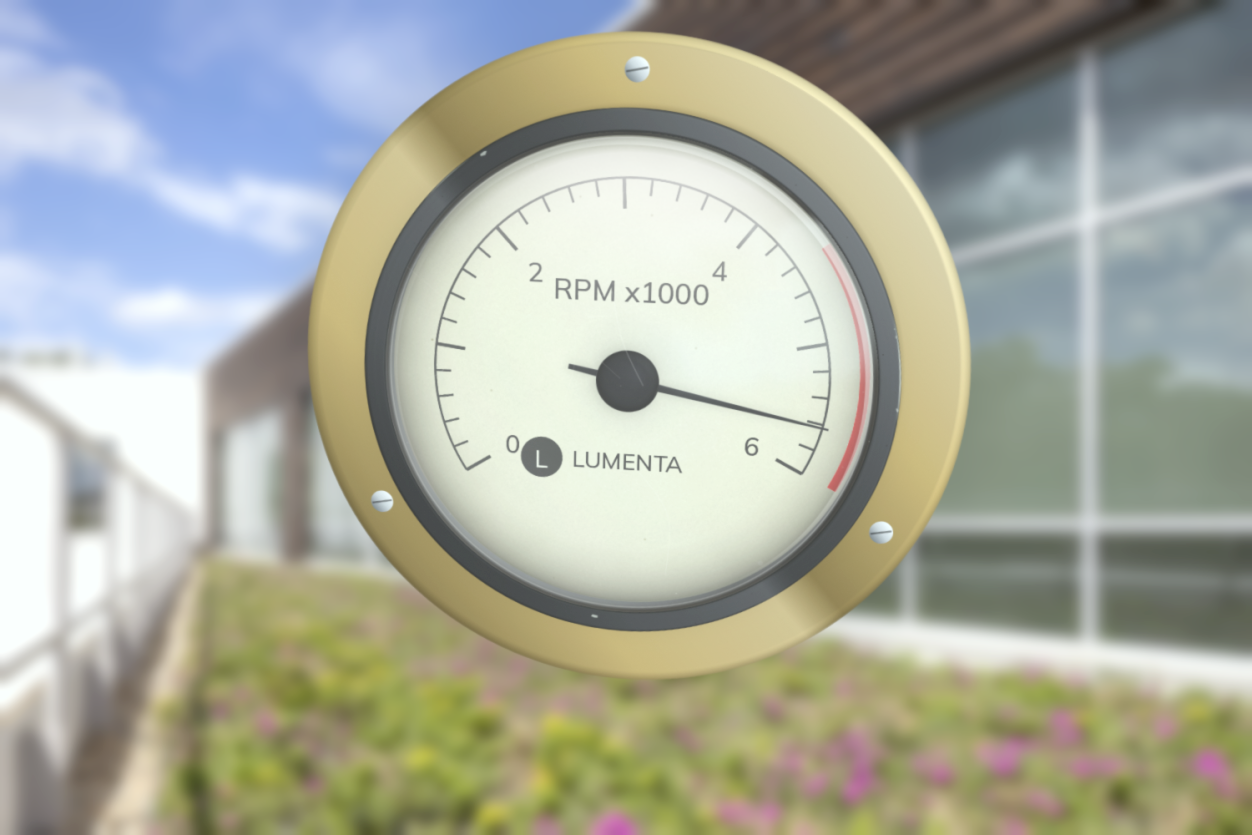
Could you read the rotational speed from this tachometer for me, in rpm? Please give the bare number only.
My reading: 5600
